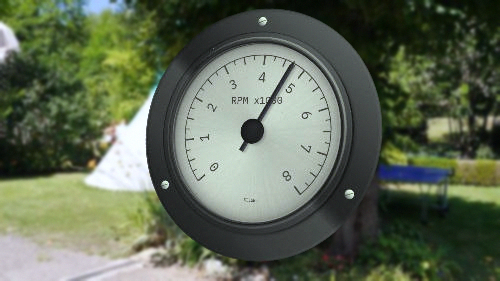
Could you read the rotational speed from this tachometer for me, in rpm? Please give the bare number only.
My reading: 4750
